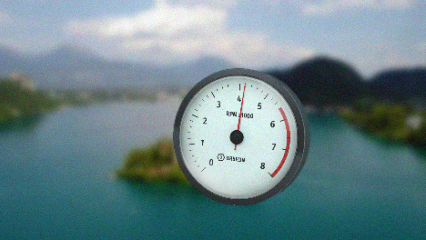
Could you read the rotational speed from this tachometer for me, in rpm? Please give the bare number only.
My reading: 4200
